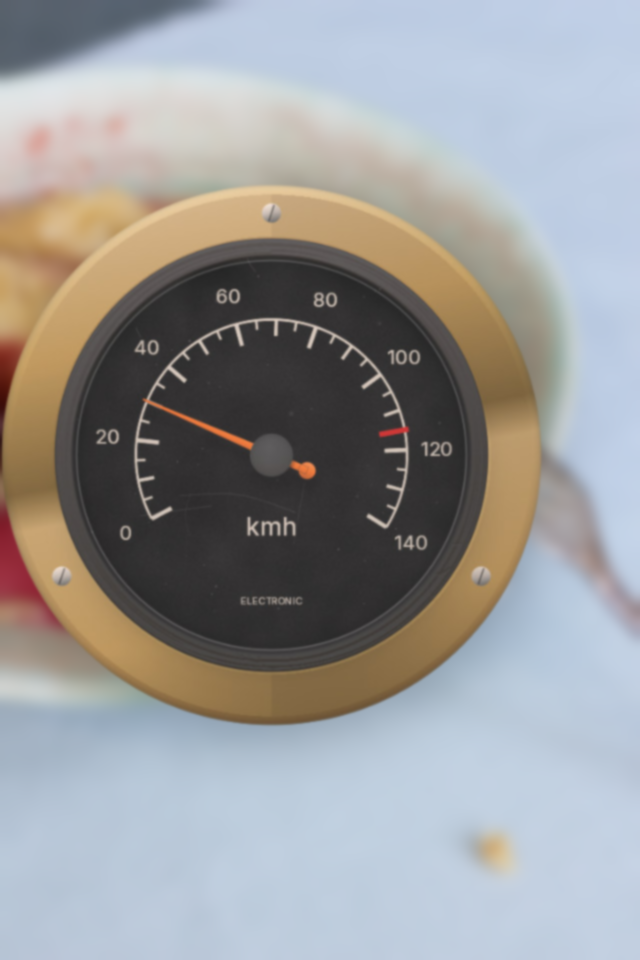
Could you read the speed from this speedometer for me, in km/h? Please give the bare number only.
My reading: 30
